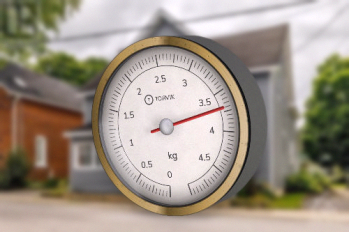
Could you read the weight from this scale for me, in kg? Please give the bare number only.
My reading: 3.7
